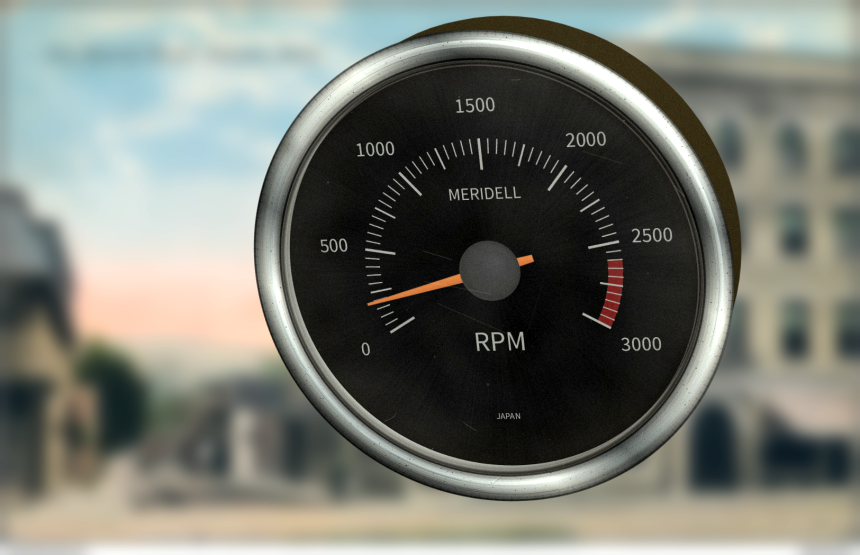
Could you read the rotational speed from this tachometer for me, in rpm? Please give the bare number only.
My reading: 200
